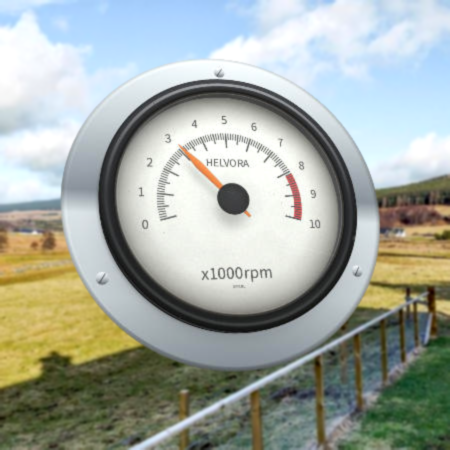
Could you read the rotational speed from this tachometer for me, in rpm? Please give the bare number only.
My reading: 3000
